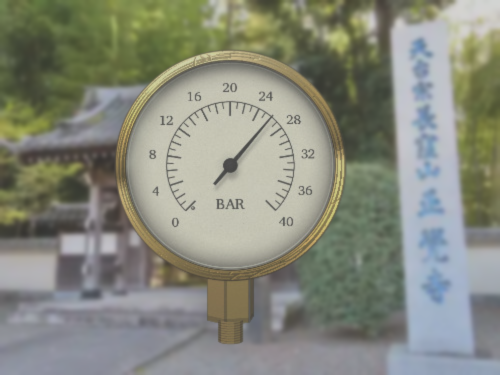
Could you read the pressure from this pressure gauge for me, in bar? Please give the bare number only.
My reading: 26
